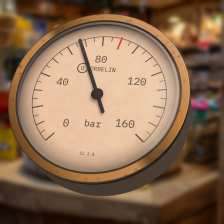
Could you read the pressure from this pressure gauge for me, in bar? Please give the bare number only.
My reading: 67.5
